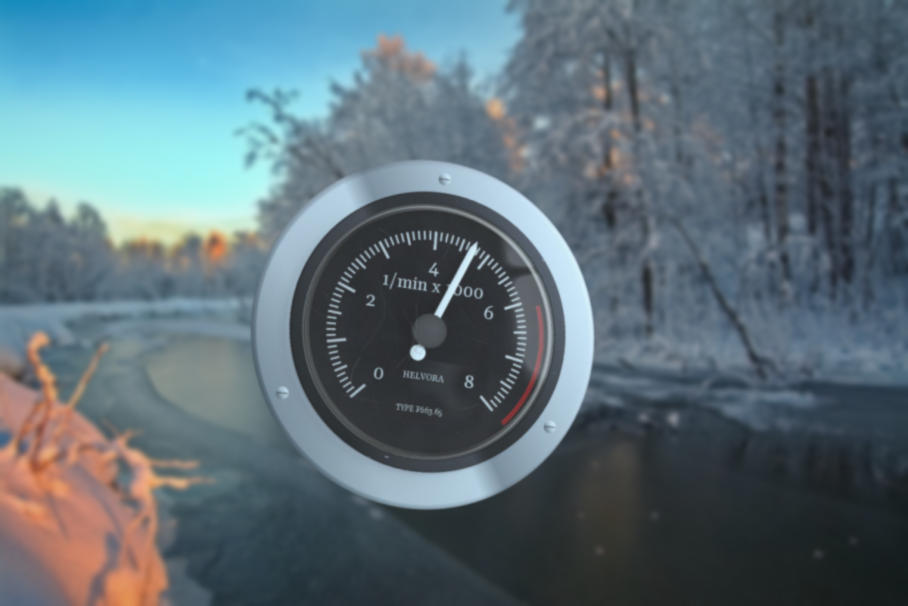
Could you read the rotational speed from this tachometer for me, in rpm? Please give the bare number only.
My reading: 4700
